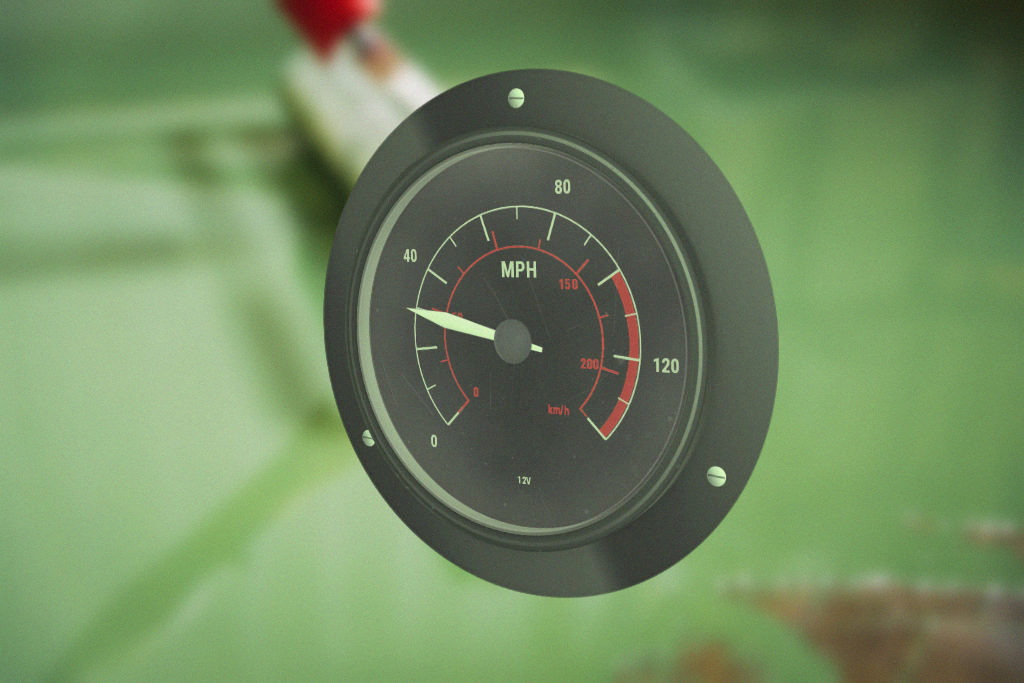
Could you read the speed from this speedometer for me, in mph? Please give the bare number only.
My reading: 30
